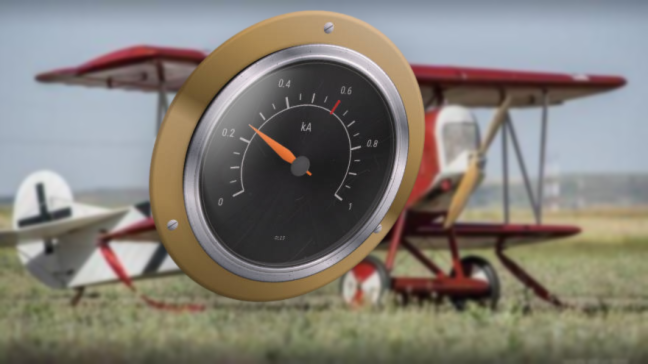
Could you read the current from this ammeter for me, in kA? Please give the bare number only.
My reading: 0.25
